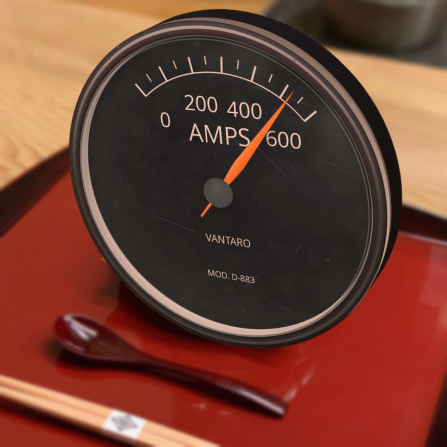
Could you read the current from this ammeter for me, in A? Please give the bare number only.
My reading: 525
